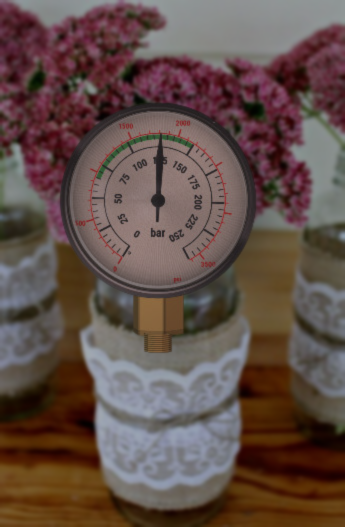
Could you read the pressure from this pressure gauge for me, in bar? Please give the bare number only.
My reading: 125
